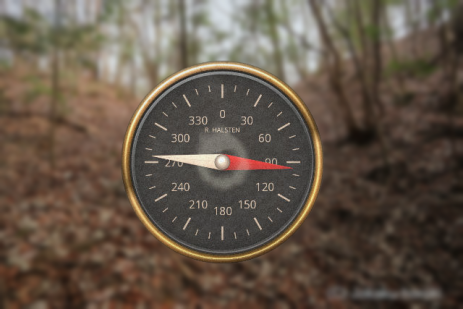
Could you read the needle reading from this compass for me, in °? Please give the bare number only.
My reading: 95
